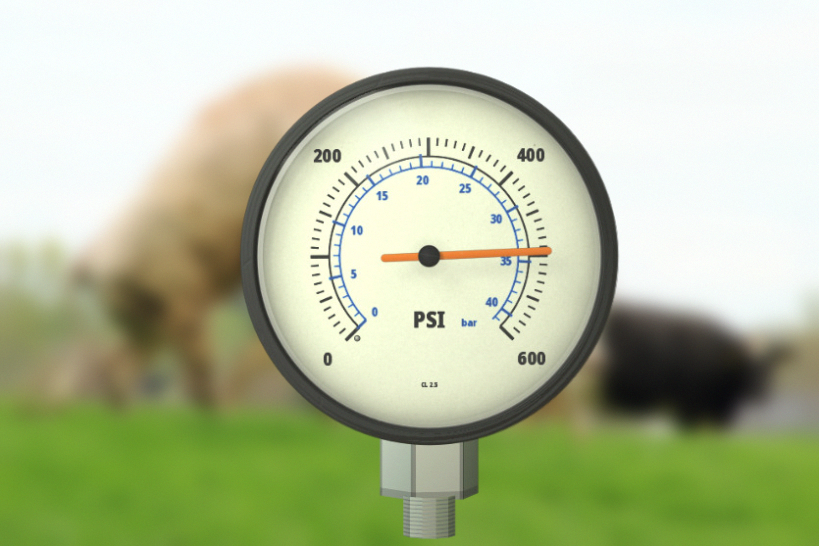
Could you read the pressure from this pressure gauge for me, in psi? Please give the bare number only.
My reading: 495
